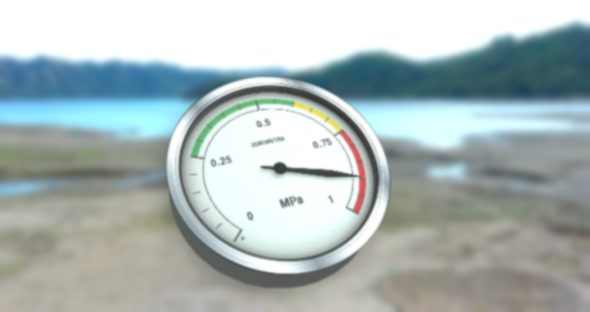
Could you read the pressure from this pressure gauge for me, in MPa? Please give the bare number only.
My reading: 0.9
